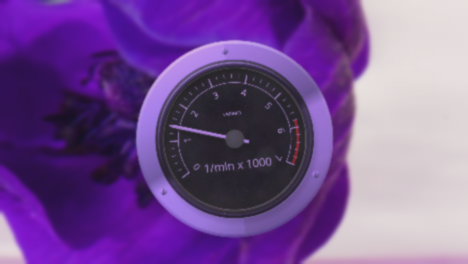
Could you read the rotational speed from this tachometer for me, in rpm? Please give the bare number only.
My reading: 1400
